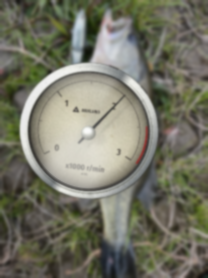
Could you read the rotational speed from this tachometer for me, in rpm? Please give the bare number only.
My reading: 2000
